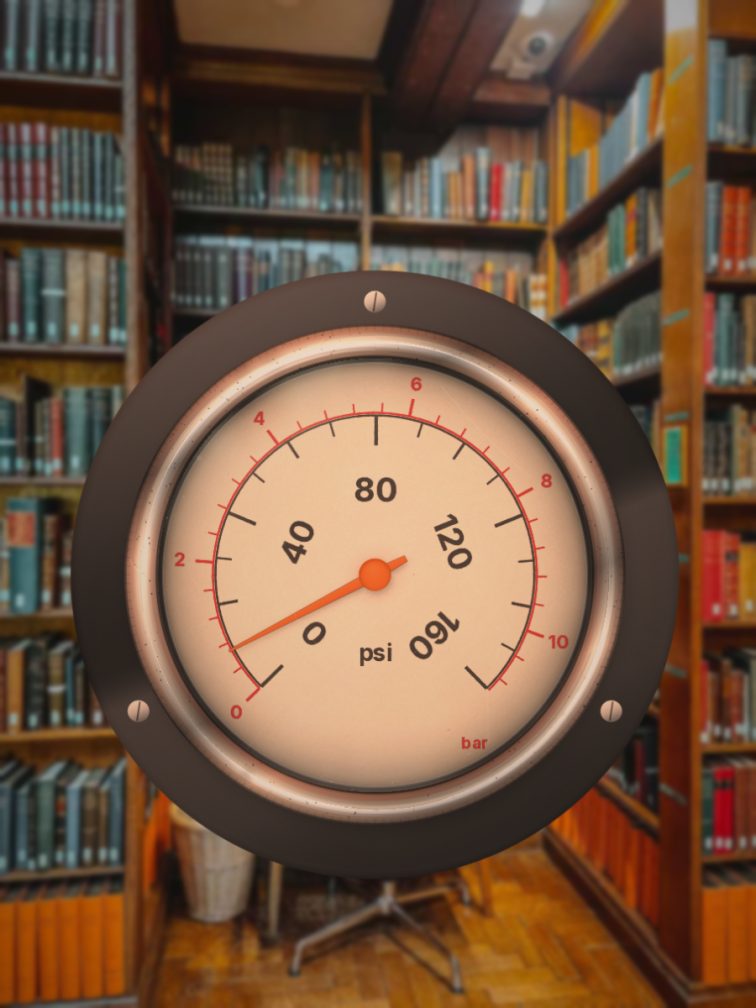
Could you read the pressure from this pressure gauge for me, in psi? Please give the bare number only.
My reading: 10
